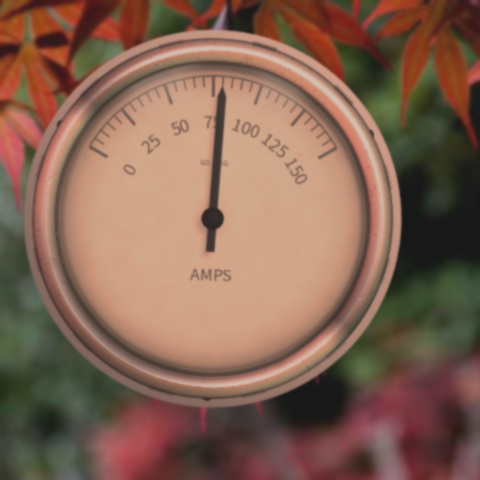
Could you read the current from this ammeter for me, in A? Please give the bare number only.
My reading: 80
